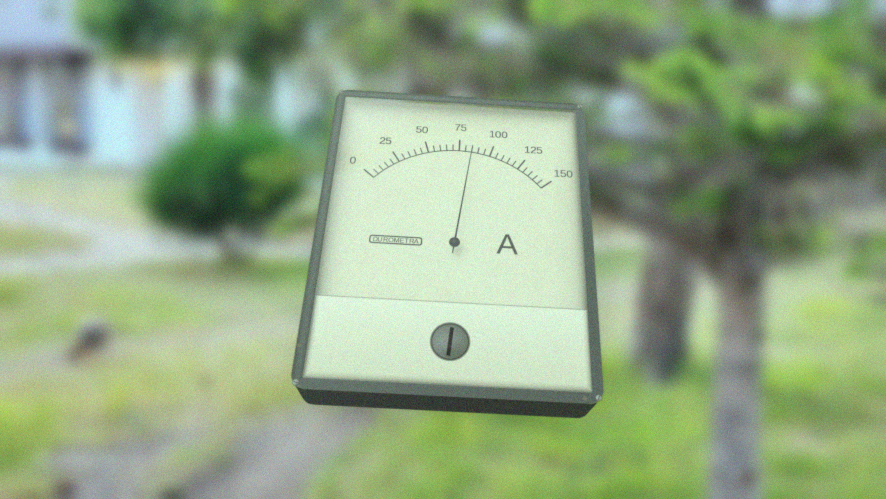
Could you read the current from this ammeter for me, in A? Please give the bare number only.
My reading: 85
